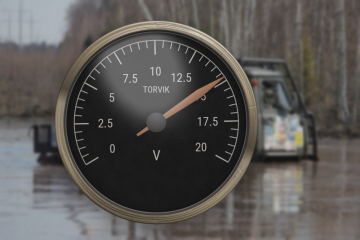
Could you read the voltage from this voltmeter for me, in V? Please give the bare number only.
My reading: 14.75
